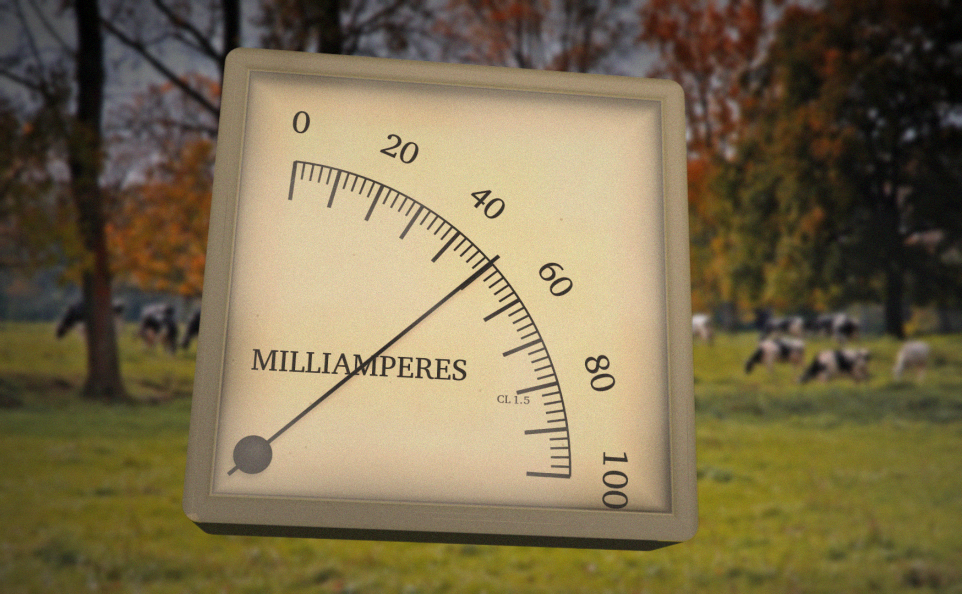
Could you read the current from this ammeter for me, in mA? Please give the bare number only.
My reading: 50
